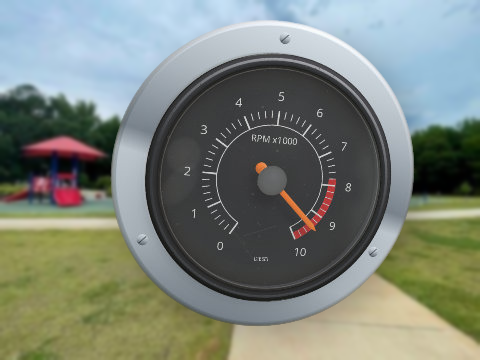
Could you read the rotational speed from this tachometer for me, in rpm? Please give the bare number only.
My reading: 9400
